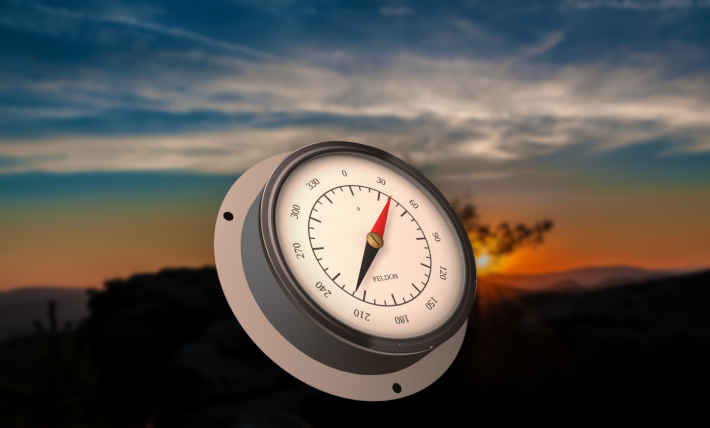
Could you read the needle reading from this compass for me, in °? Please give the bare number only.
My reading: 40
